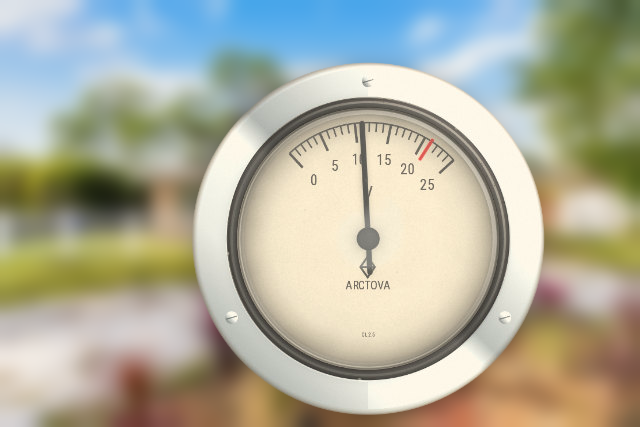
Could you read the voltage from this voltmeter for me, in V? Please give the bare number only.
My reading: 11
